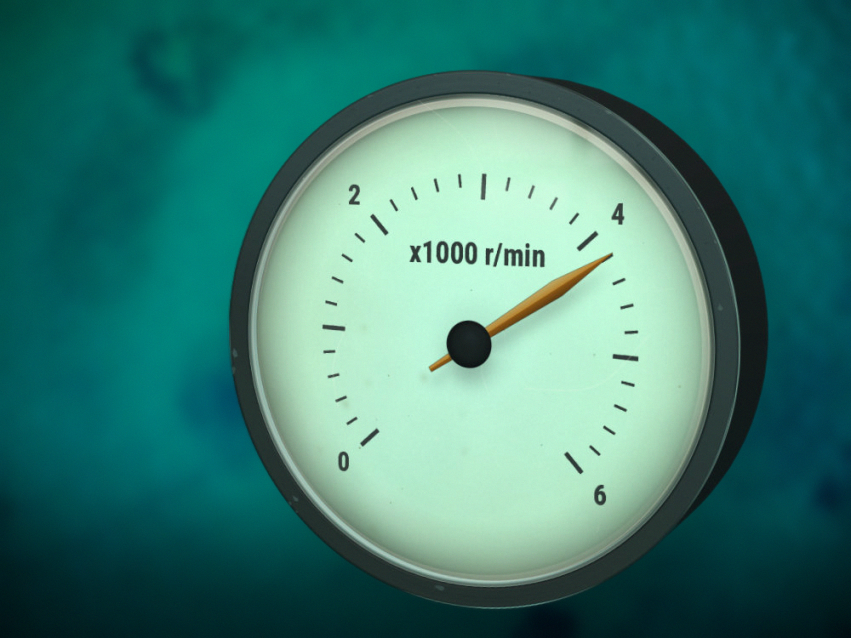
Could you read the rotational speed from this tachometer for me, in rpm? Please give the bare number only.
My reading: 4200
